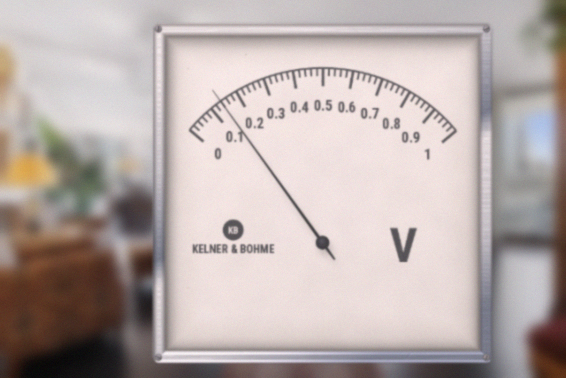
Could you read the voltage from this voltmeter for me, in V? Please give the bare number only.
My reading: 0.14
